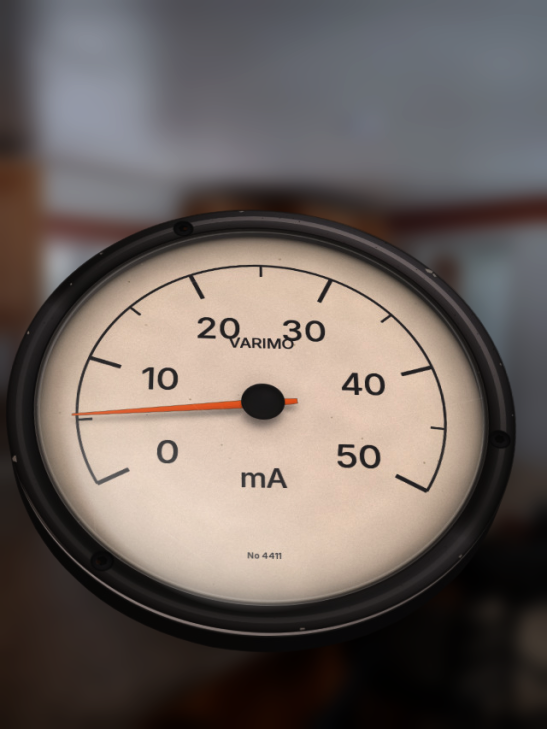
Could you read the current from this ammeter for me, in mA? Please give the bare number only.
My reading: 5
